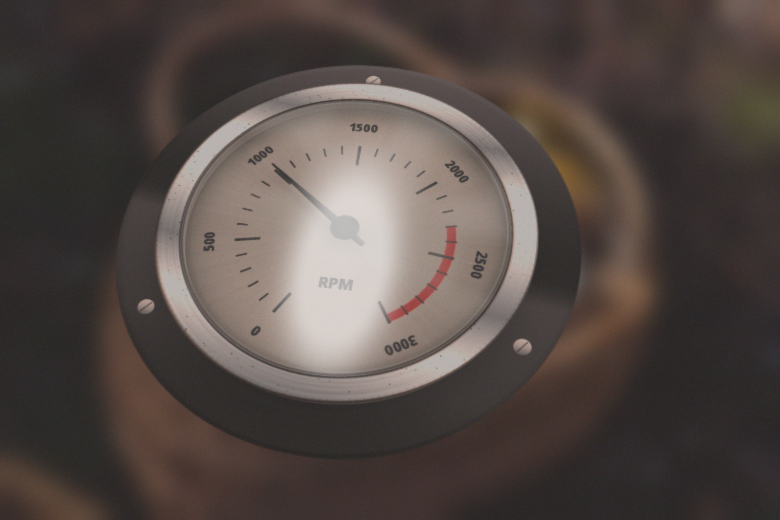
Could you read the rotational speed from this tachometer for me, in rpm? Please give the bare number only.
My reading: 1000
